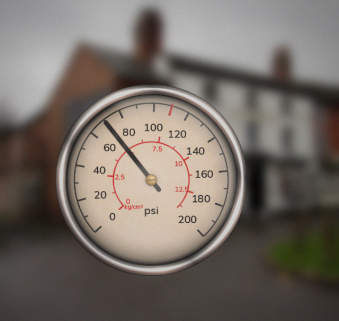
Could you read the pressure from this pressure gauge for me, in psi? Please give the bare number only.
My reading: 70
